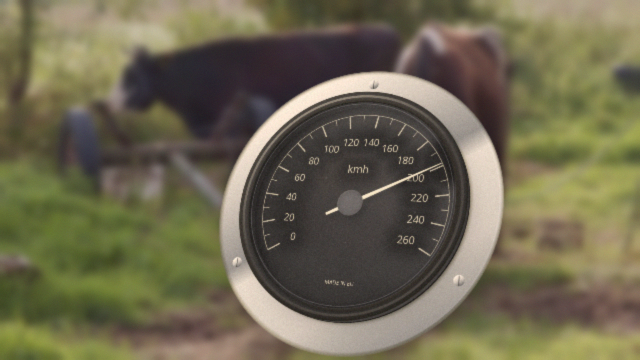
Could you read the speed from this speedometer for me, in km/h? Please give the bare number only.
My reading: 200
